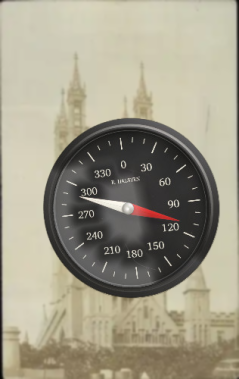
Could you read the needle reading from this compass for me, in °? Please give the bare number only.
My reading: 110
